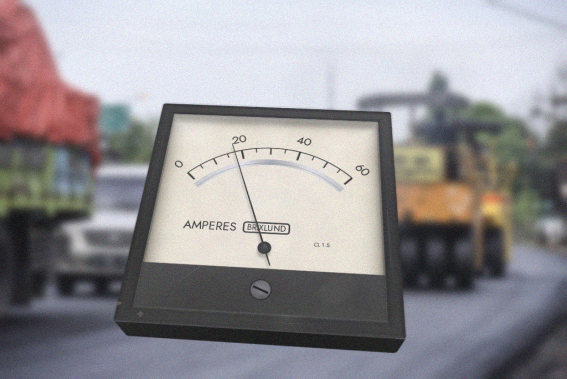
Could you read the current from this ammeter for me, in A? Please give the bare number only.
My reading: 17.5
